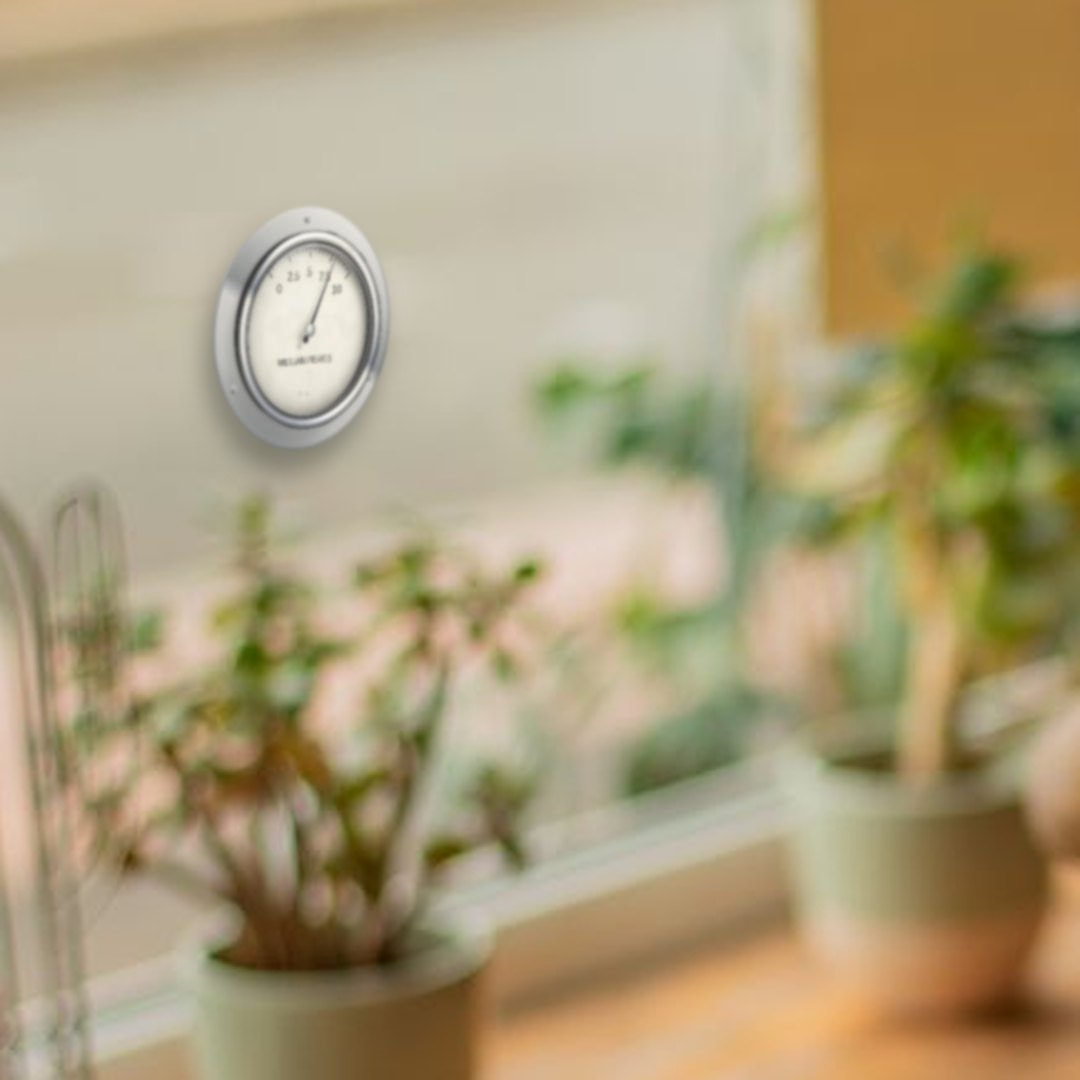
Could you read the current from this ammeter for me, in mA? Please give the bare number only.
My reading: 7.5
